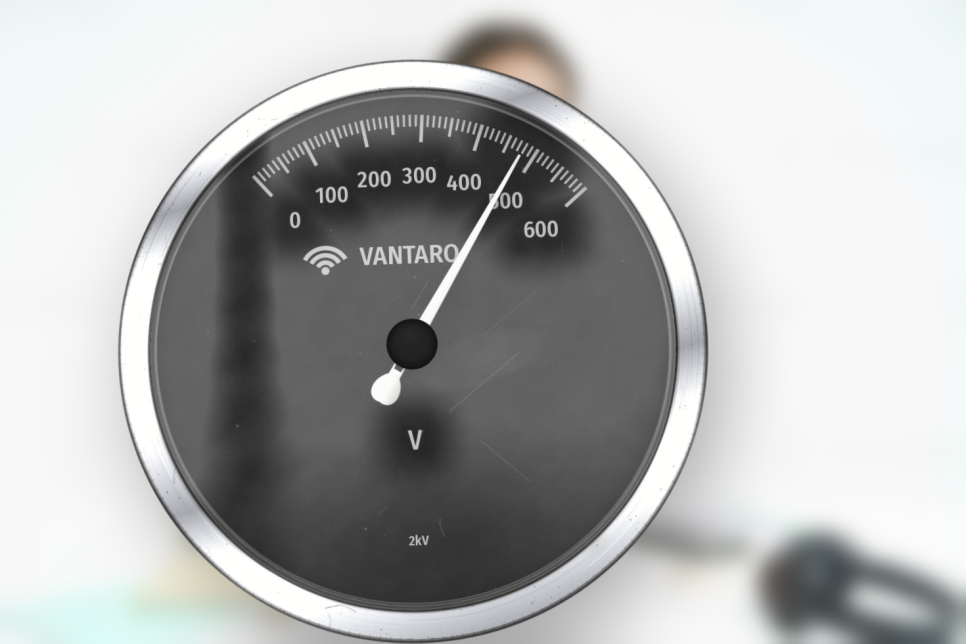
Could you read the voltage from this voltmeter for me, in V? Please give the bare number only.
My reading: 480
